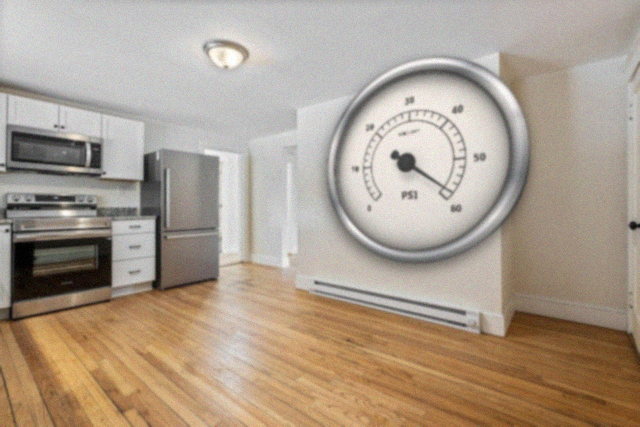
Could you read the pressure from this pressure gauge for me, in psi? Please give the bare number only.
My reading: 58
